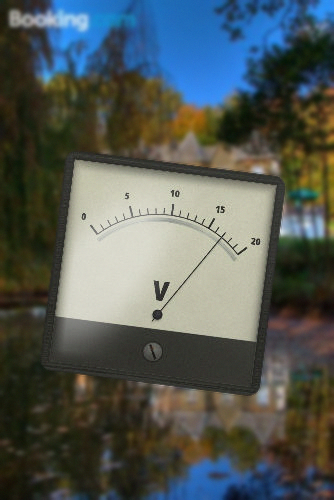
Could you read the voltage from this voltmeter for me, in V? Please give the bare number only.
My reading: 17
